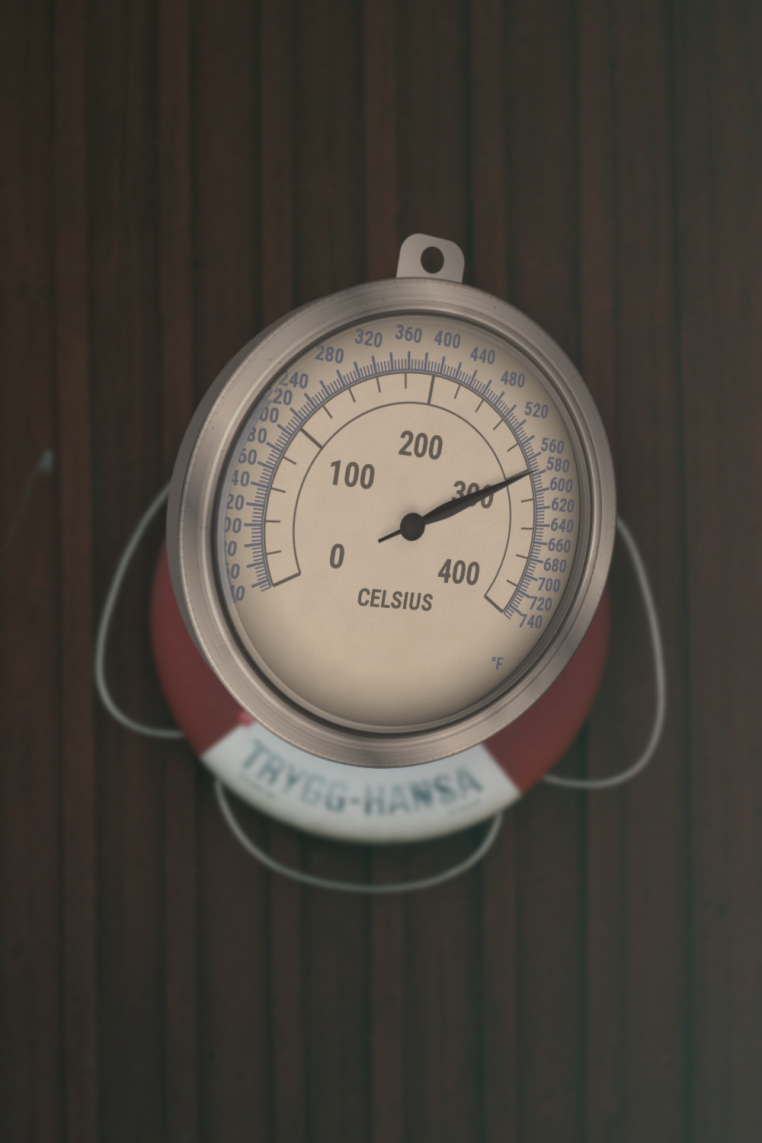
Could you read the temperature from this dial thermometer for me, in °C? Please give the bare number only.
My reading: 300
